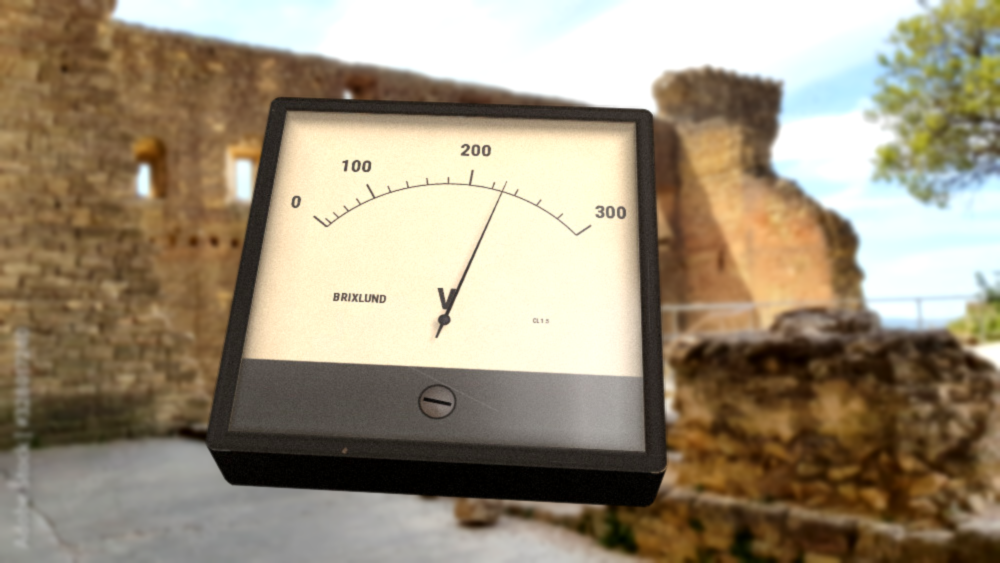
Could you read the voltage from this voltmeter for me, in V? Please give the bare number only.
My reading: 230
